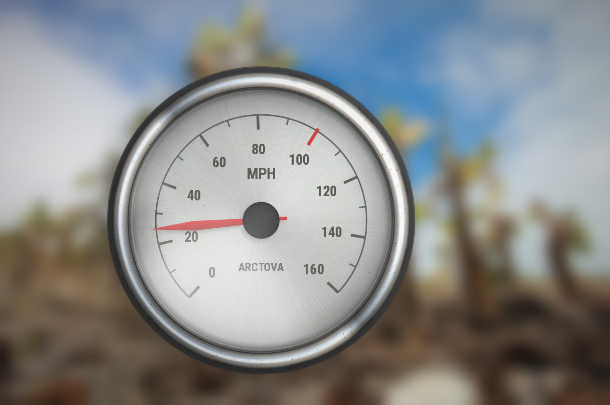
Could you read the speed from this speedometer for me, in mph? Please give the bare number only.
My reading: 25
